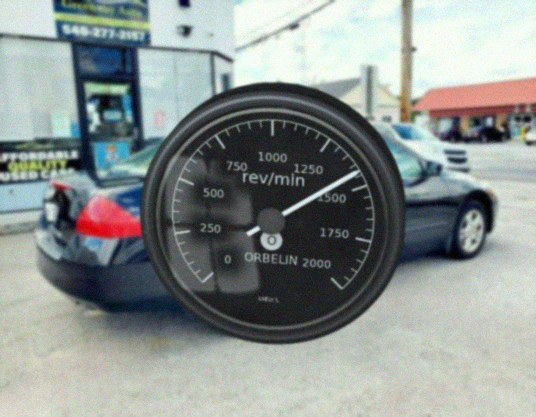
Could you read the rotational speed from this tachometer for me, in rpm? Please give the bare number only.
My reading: 1425
